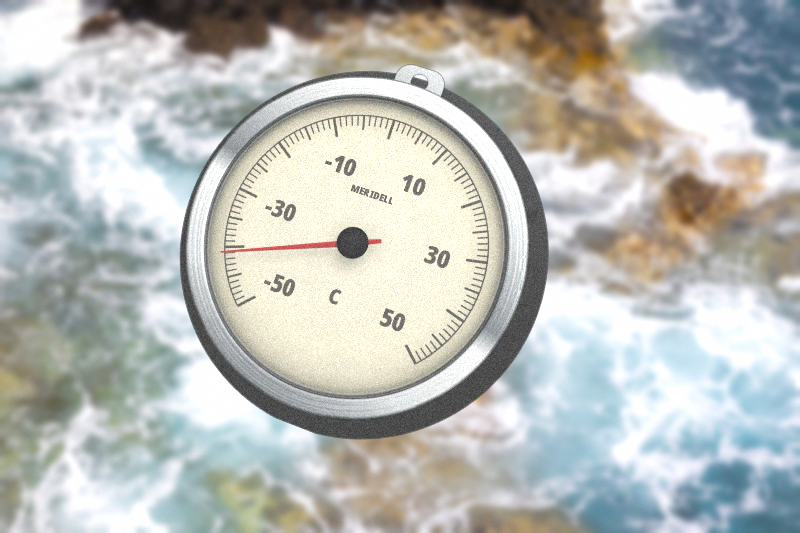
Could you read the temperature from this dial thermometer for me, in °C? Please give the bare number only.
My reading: -41
